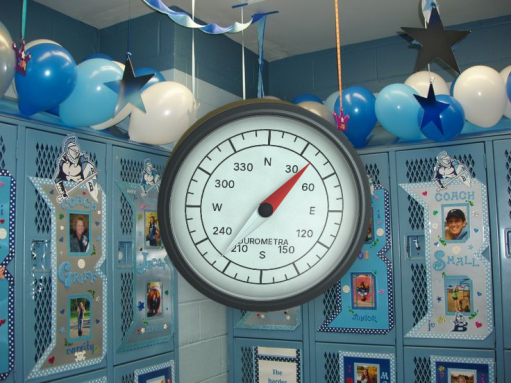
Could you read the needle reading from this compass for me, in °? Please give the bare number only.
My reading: 40
